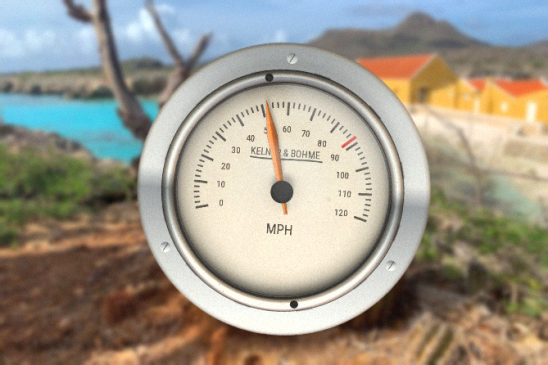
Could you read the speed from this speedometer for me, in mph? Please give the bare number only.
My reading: 52
